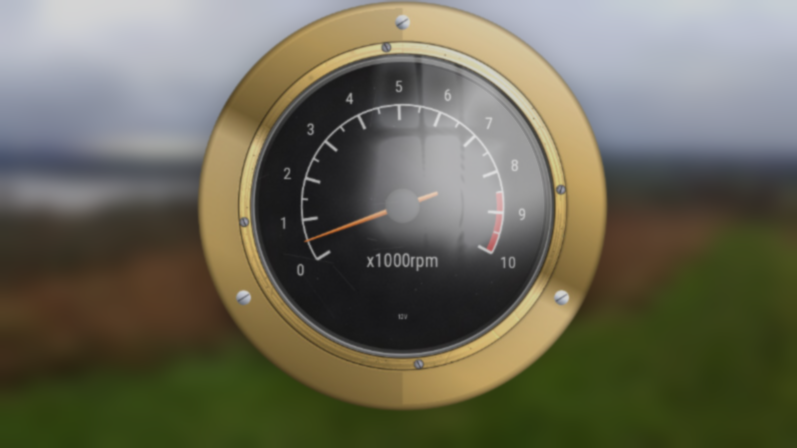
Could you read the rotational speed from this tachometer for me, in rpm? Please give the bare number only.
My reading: 500
